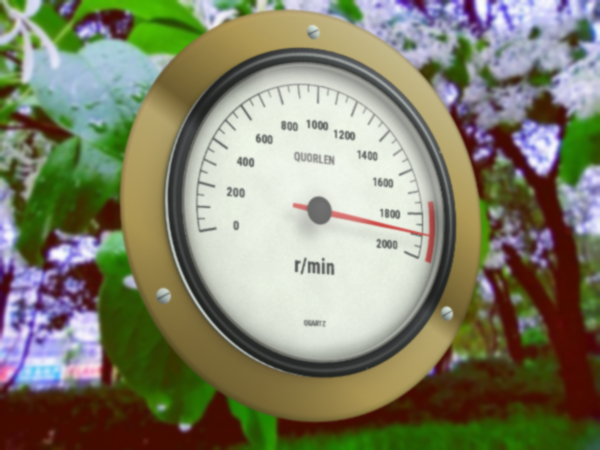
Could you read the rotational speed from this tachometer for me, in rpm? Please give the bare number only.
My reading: 1900
